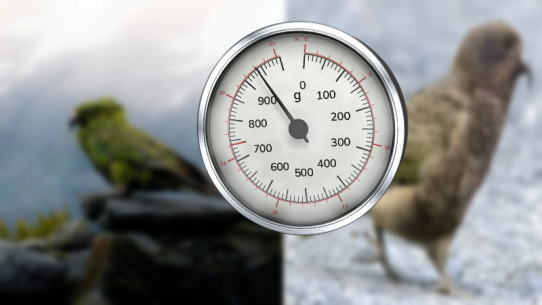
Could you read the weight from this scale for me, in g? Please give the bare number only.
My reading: 940
